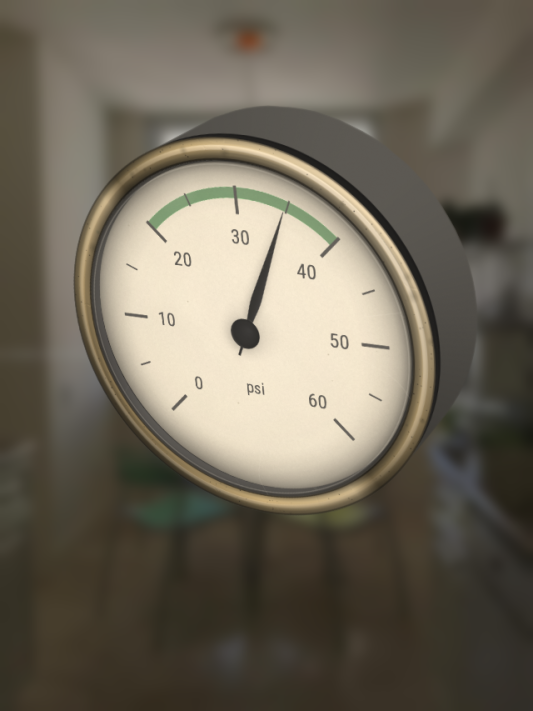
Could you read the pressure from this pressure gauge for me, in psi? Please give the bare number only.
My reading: 35
